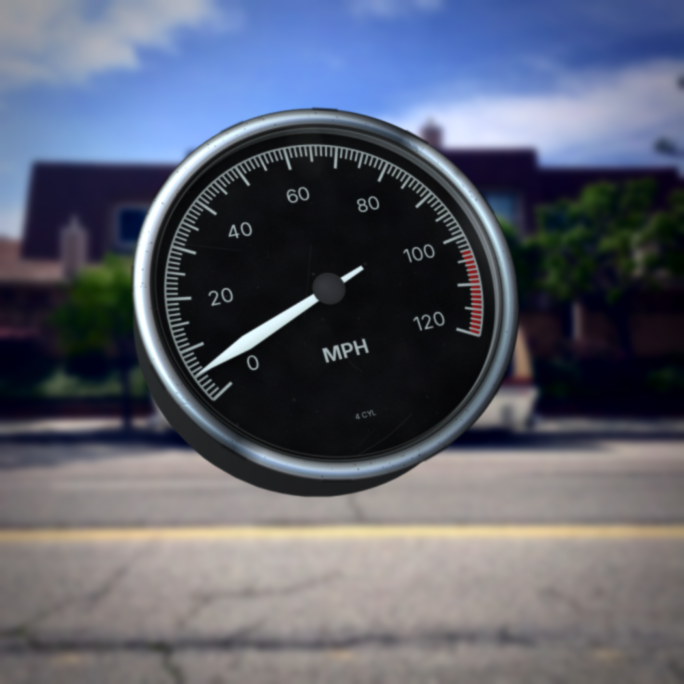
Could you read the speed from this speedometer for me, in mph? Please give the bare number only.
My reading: 5
